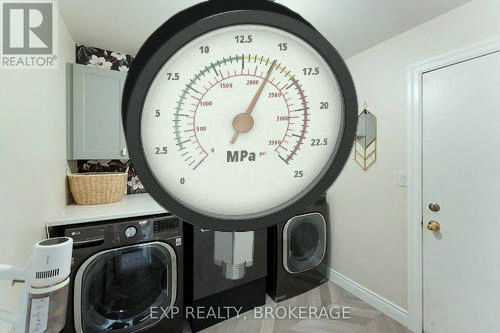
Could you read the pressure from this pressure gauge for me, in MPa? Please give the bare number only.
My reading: 15
